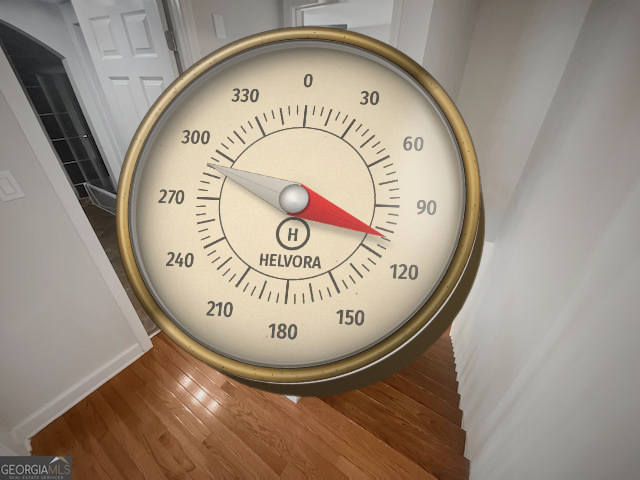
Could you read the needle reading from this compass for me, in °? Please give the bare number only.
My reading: 110
